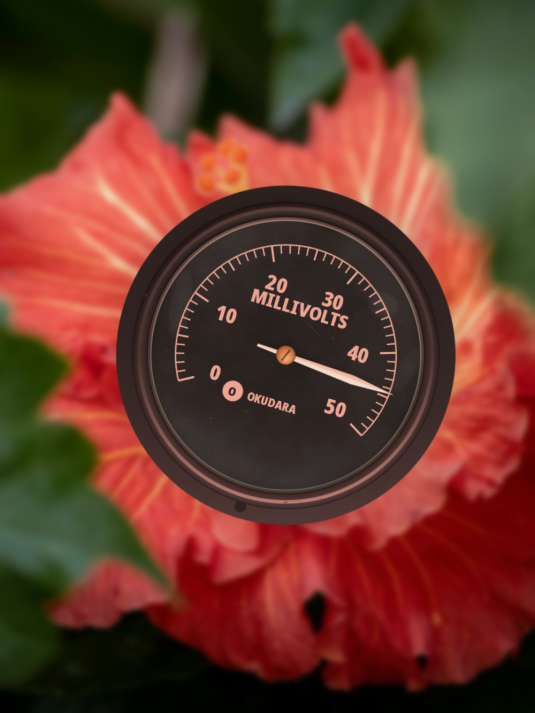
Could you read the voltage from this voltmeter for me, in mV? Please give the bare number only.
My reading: 44.5
